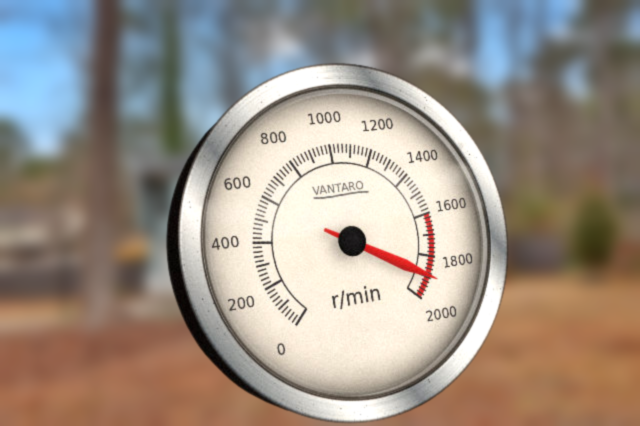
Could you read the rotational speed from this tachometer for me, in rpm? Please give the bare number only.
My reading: 1900
